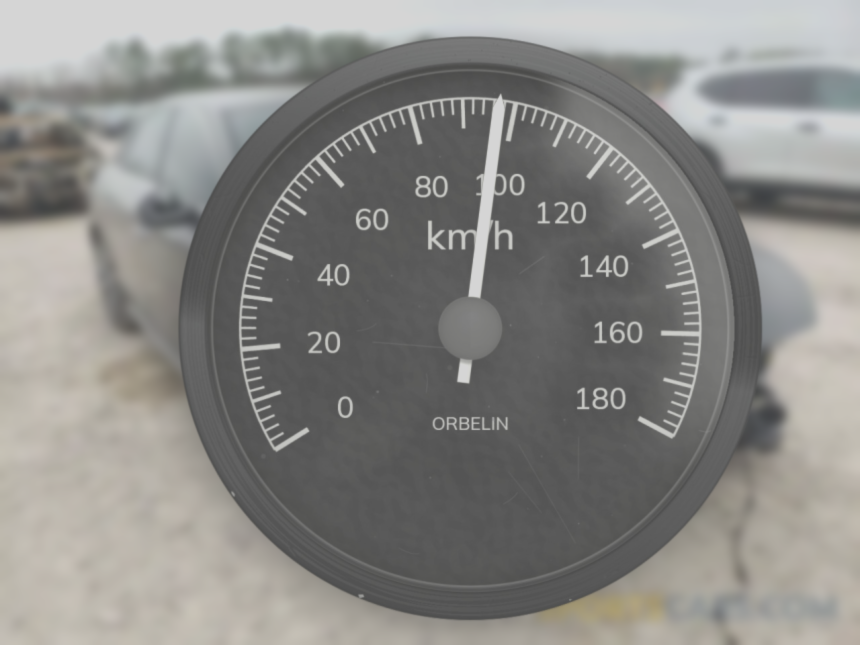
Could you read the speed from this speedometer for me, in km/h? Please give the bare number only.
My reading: 97
